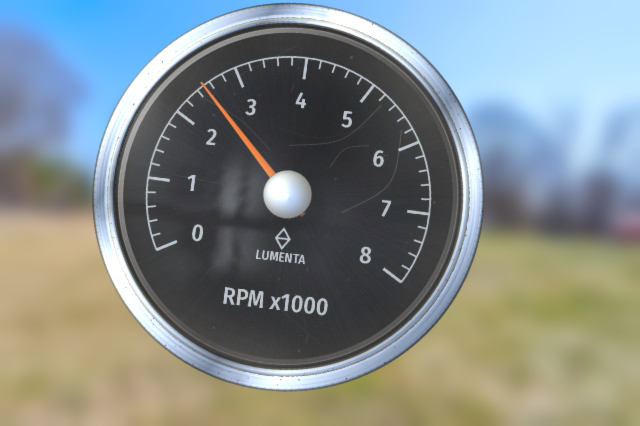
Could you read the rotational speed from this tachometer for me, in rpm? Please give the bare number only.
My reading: 2500
